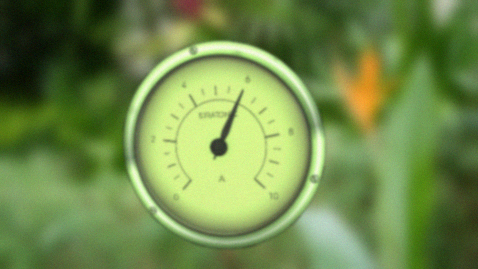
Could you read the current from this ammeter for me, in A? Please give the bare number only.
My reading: 6
